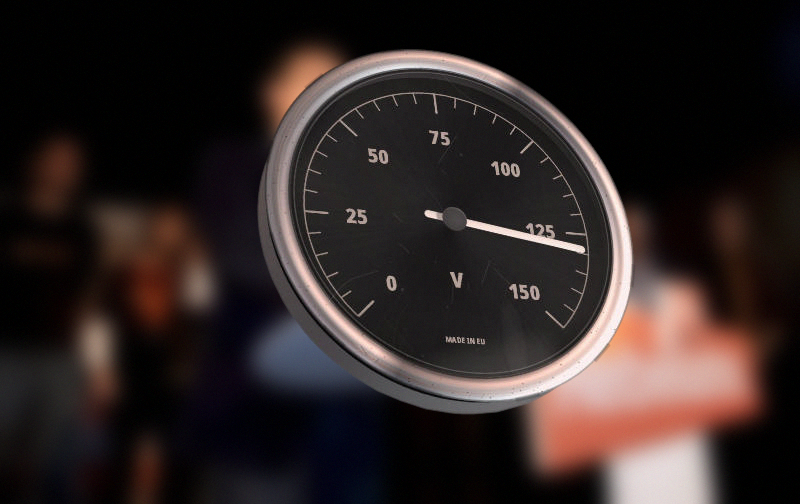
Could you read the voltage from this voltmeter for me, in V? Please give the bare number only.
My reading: 130
